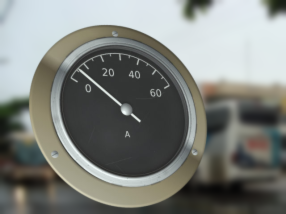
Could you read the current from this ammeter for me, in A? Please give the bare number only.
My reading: 5
